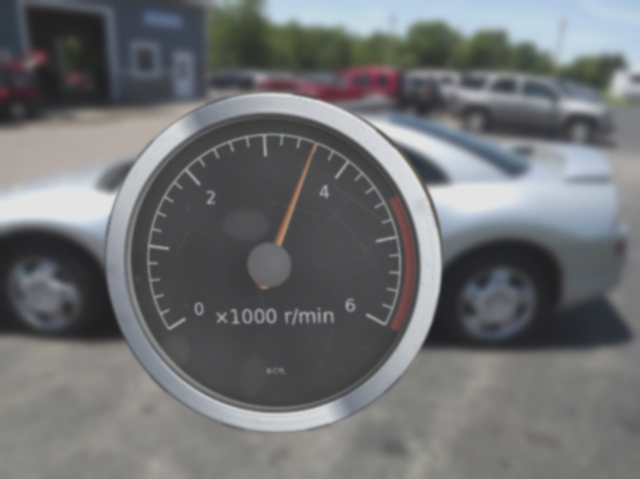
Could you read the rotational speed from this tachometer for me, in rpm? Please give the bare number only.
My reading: 3600
